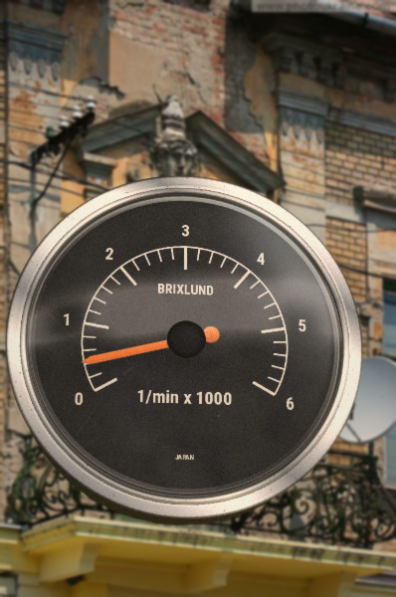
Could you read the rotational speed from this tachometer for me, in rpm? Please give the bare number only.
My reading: 400
